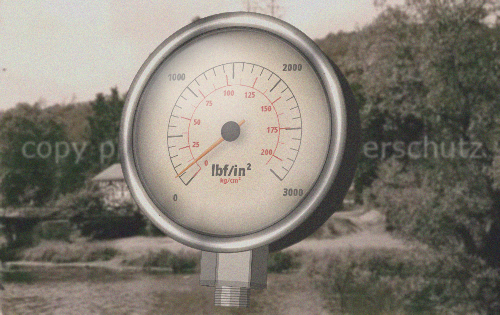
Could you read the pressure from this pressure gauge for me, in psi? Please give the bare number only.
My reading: 100
